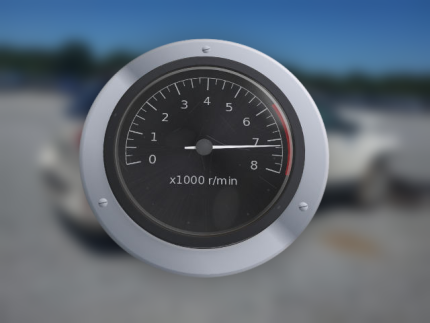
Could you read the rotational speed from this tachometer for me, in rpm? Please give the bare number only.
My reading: 7250
